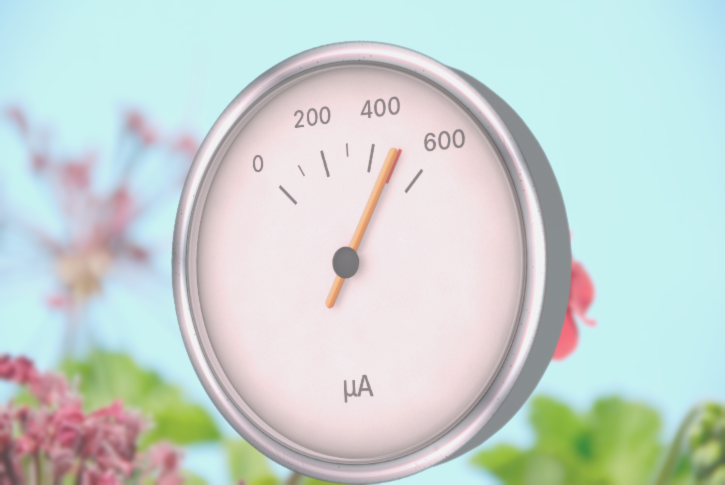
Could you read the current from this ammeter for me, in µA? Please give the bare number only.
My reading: 500
